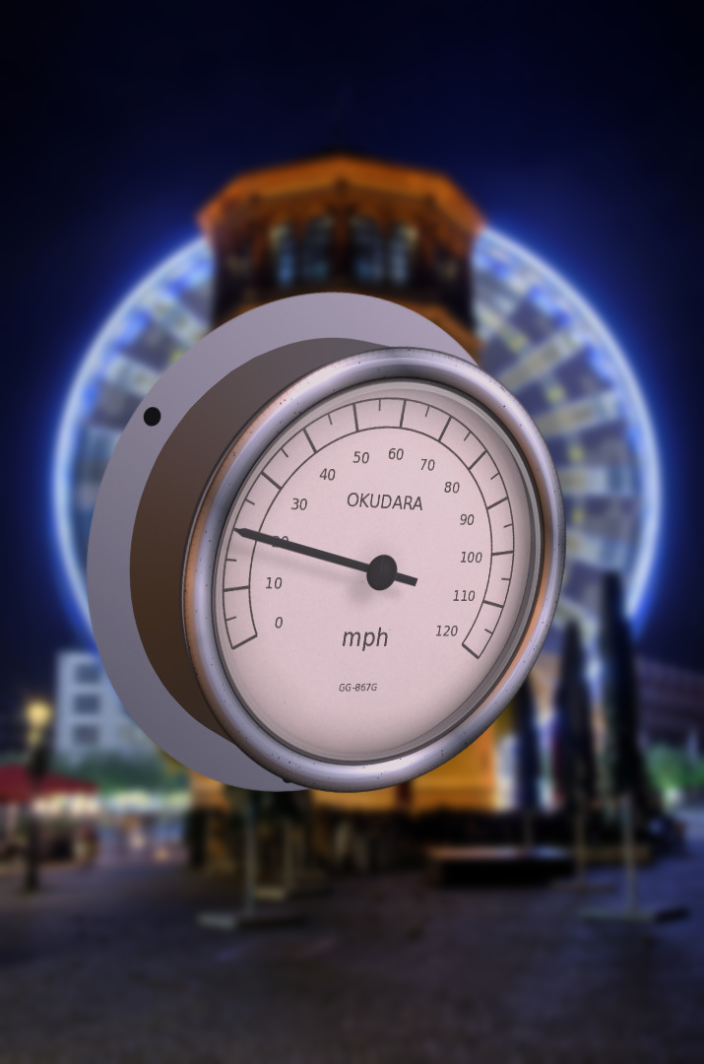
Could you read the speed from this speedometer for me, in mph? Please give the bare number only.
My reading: 20
